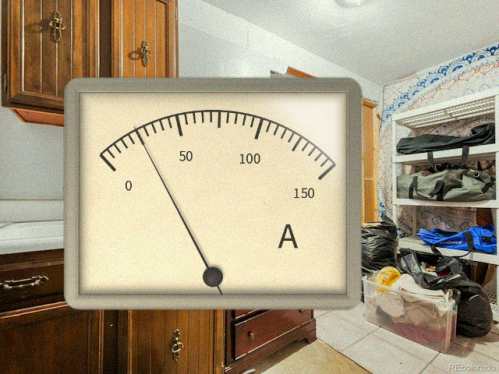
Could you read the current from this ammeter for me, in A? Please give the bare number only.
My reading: 25
